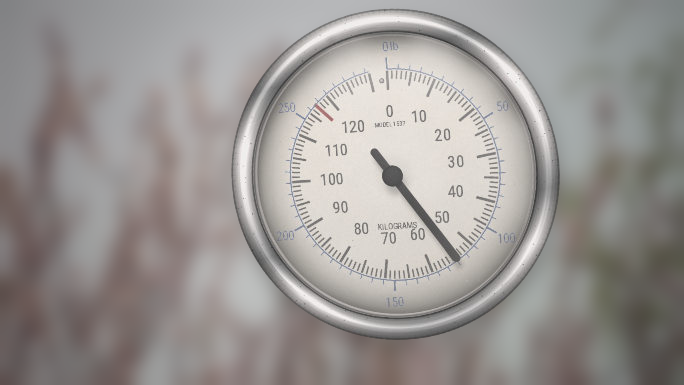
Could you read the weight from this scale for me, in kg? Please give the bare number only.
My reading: 54
